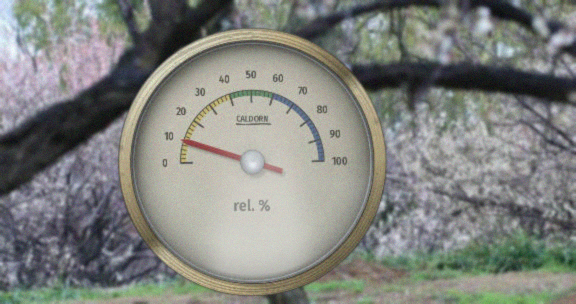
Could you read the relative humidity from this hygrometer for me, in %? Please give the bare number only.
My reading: 10
